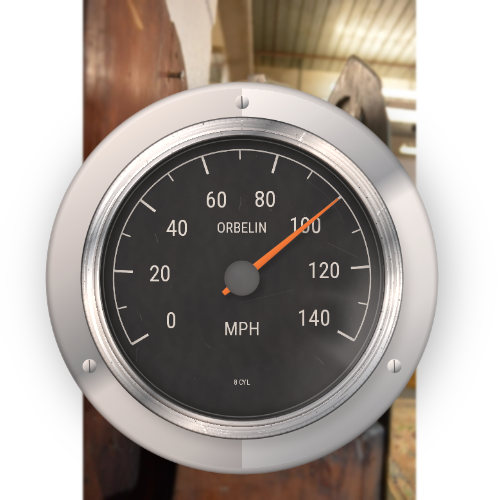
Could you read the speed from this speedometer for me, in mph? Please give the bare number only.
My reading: 100
